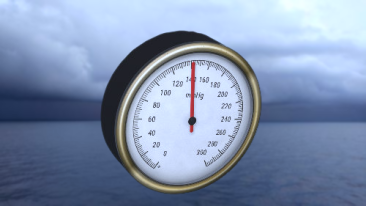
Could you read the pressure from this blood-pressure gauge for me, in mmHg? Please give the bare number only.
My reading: 140
